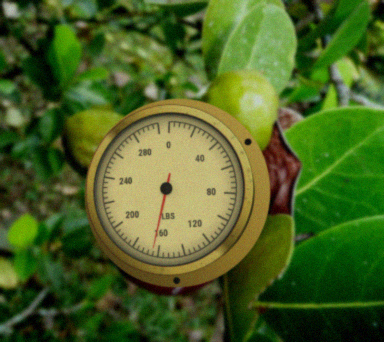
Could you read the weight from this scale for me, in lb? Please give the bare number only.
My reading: 164
